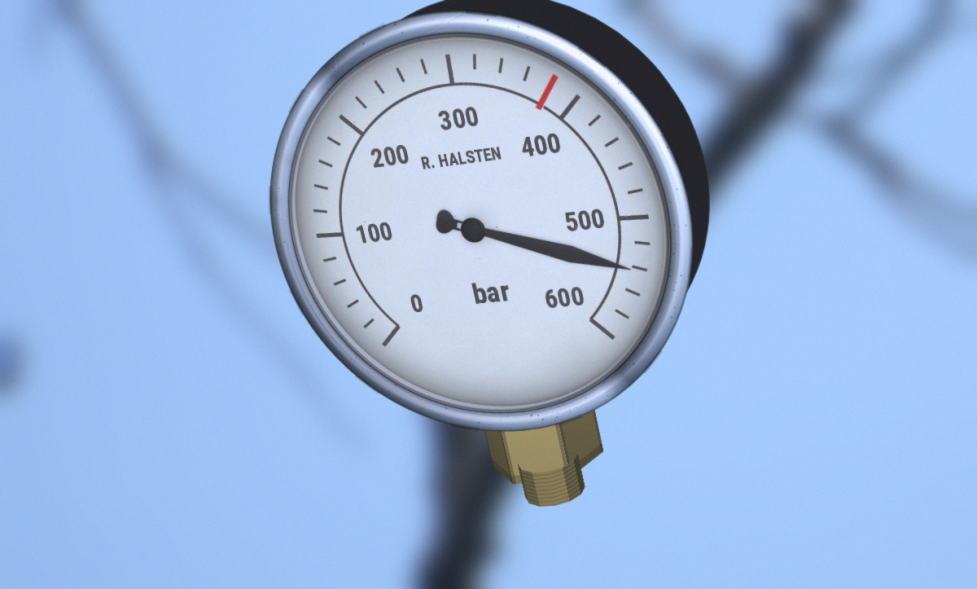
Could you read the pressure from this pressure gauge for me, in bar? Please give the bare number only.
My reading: 540
